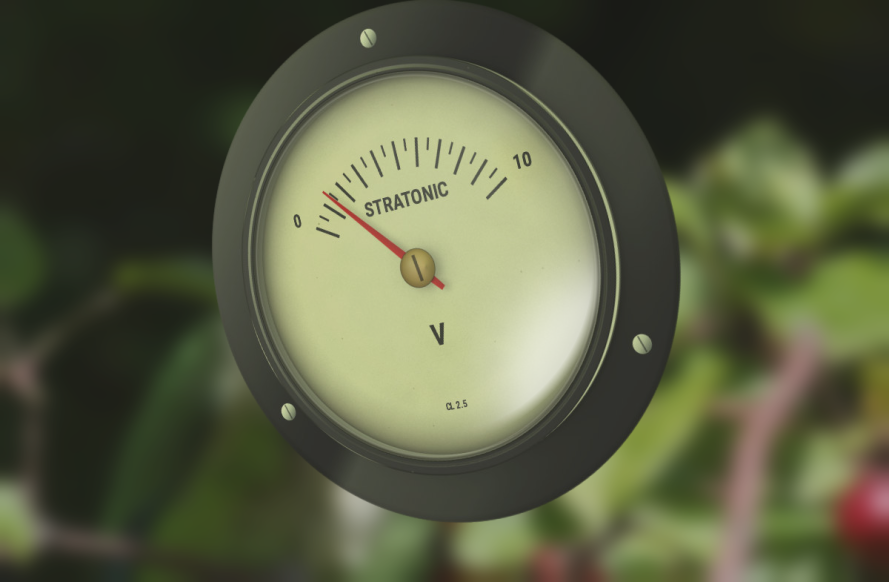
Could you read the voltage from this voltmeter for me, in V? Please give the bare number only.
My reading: 1.5
